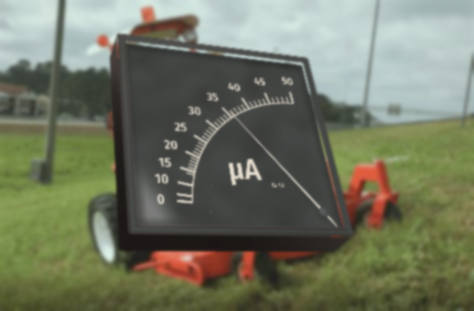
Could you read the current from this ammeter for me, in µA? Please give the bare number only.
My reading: 35
